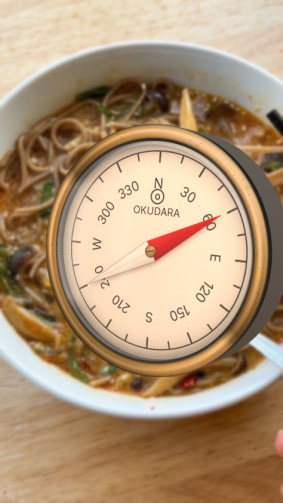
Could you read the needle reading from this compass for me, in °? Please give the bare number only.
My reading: 60
